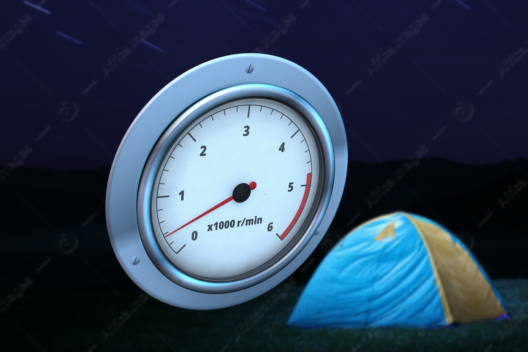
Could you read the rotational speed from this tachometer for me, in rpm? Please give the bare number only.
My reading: 400
